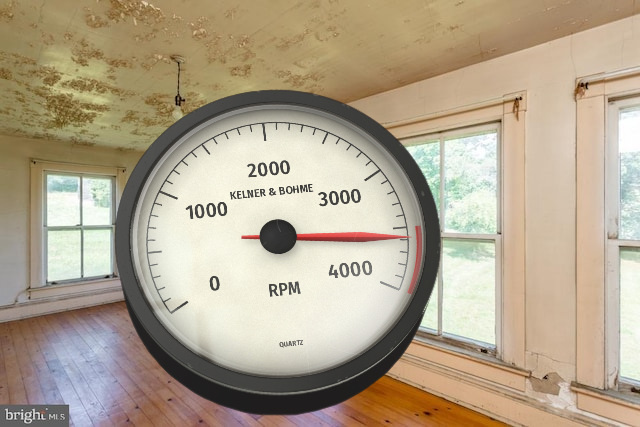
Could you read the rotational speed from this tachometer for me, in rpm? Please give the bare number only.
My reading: 3600
